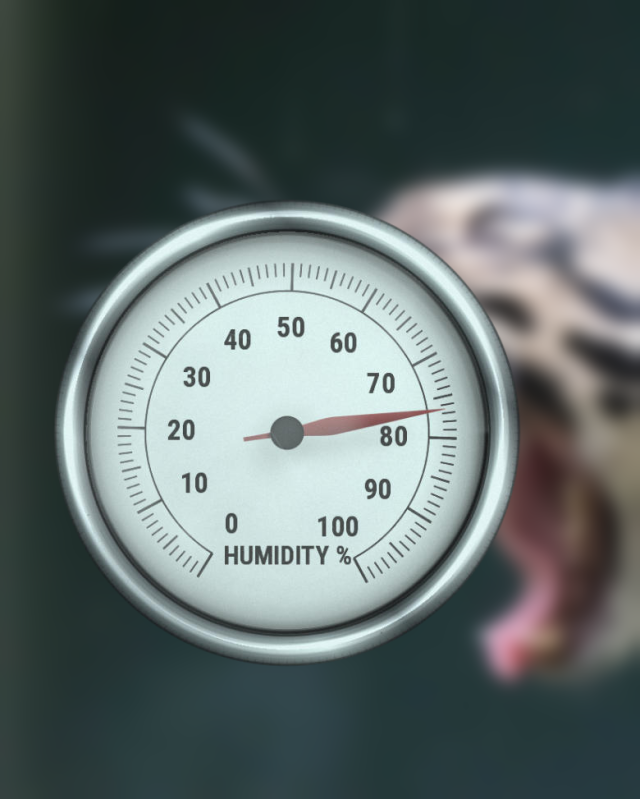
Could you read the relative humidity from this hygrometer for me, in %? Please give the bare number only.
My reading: 76.5
